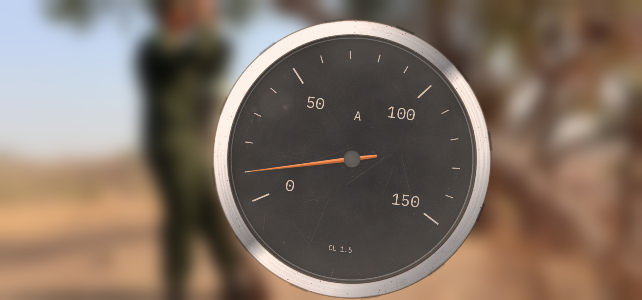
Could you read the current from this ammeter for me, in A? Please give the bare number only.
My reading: 10
